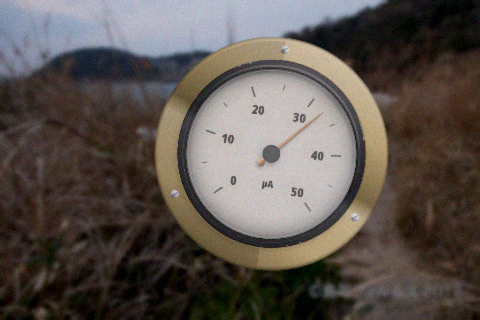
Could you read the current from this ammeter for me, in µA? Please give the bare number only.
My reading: 32.5
